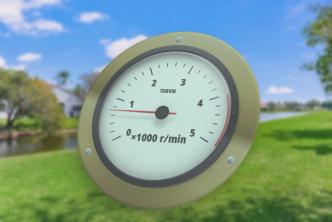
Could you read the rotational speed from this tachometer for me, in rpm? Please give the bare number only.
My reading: 700
